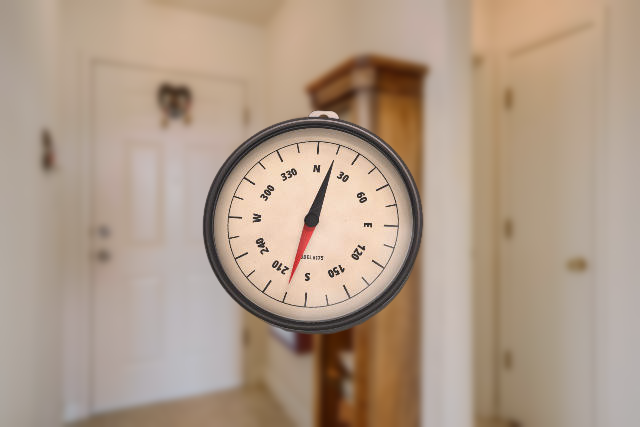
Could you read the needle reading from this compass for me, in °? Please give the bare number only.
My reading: 195
